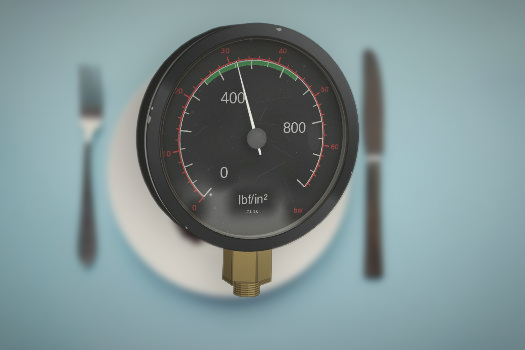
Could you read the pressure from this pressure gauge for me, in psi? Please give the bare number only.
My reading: 450
